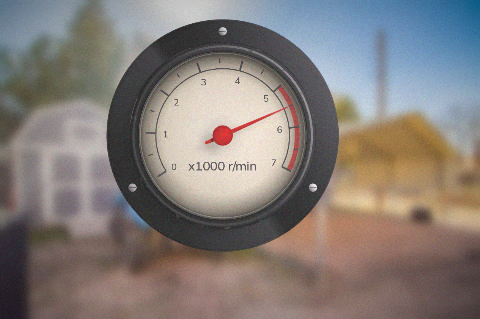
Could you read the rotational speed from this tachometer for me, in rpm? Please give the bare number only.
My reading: 5500
